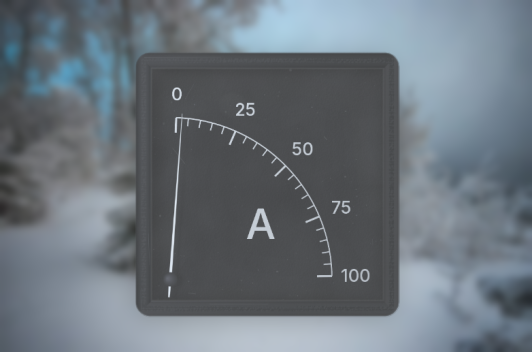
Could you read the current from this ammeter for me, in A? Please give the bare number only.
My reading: 2.5
